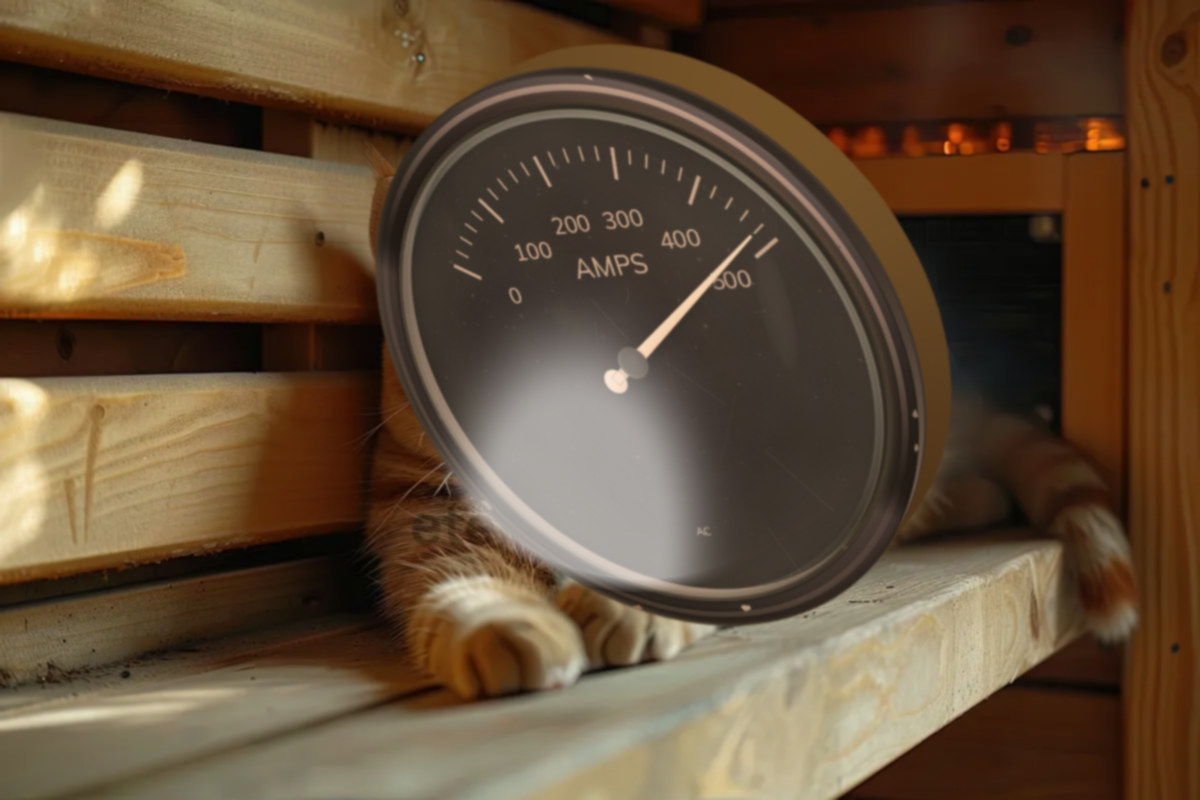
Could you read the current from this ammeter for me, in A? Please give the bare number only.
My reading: 480
